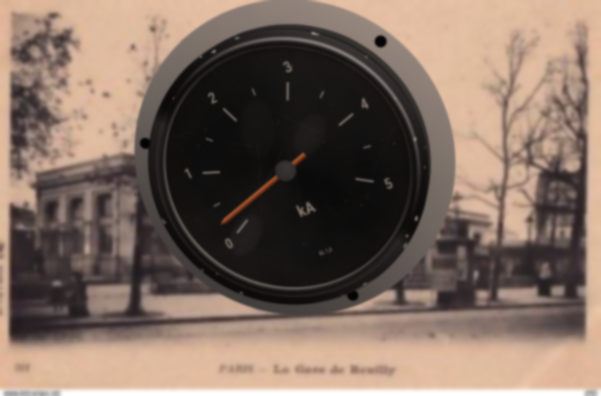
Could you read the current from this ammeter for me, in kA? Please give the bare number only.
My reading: 0.25
